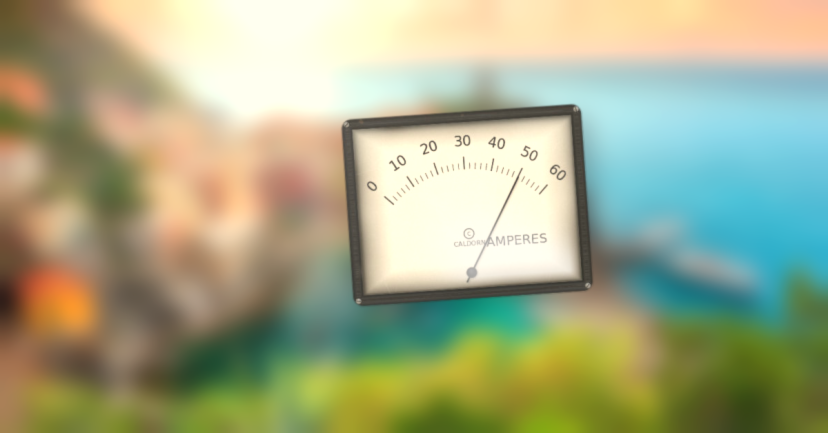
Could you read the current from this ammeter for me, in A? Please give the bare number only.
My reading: 50
